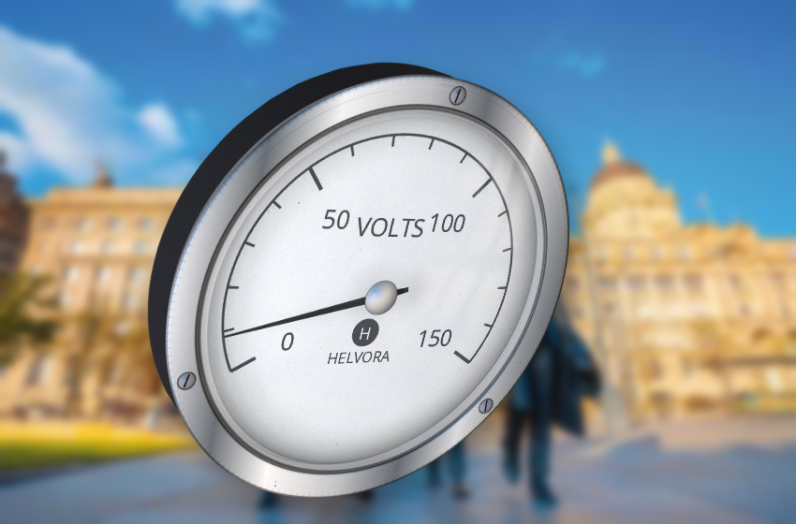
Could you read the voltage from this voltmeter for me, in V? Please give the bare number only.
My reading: 10
